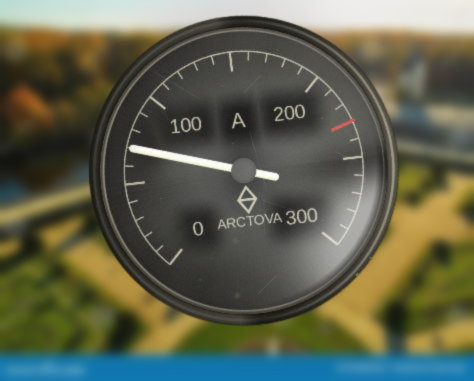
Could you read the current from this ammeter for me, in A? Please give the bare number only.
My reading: 70
